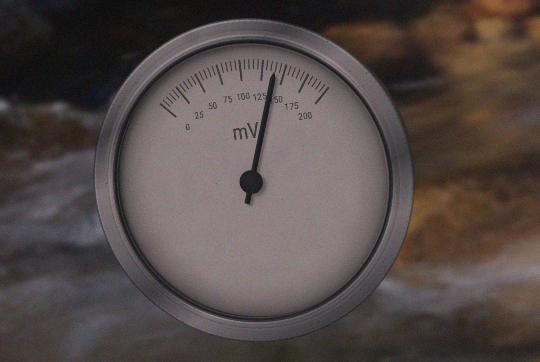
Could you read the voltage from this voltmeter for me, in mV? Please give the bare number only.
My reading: 140
